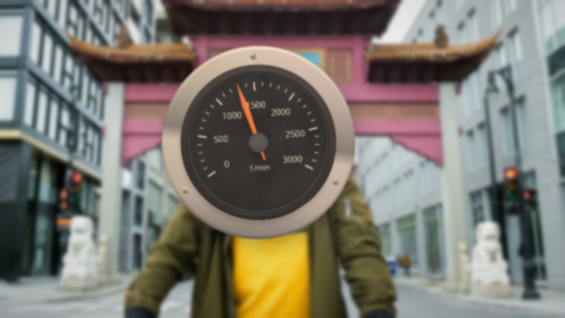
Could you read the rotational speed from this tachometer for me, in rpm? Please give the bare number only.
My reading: 1300
